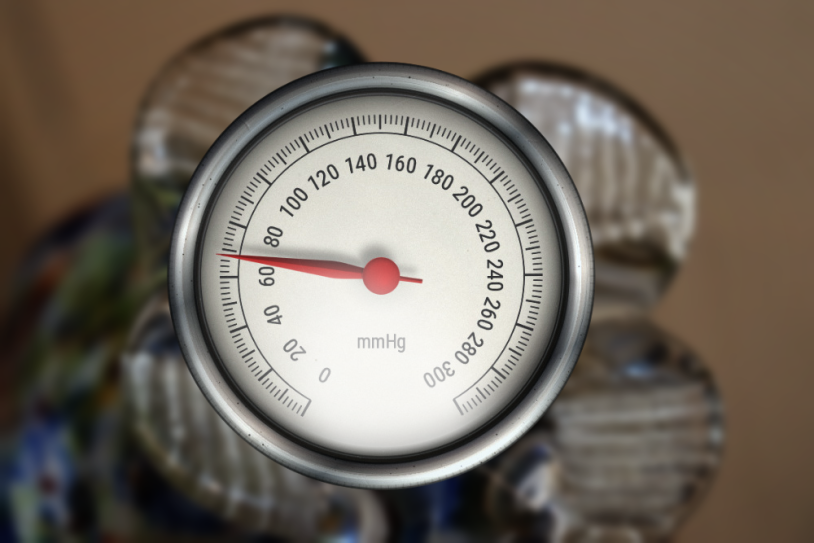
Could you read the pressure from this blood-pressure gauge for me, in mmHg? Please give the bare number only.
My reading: 68
